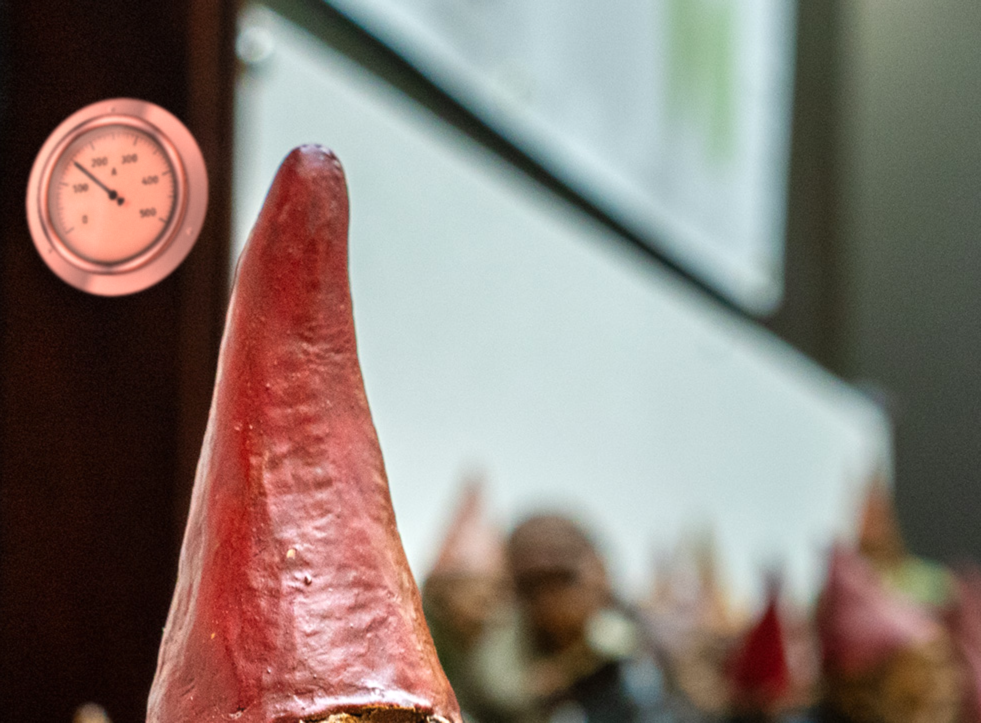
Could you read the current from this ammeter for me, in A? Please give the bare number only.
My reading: 150
